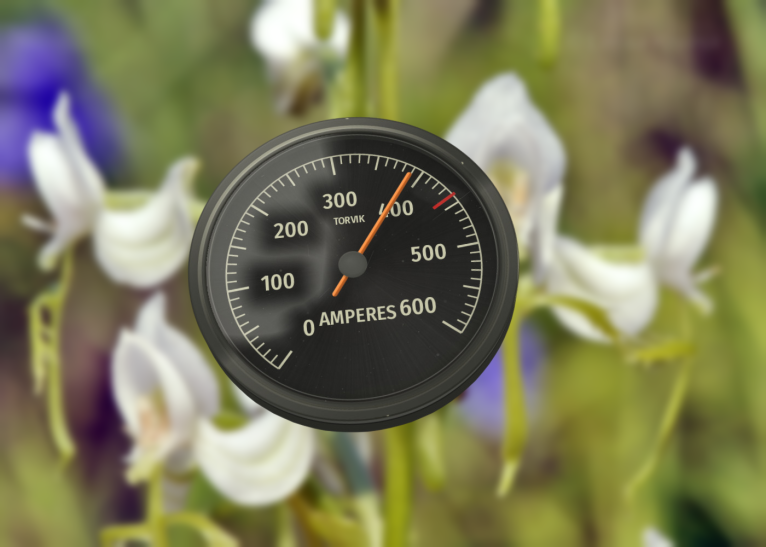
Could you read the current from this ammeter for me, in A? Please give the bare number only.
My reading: 390
